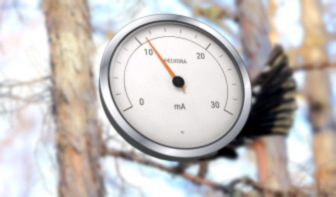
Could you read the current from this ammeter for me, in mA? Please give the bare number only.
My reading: 11
